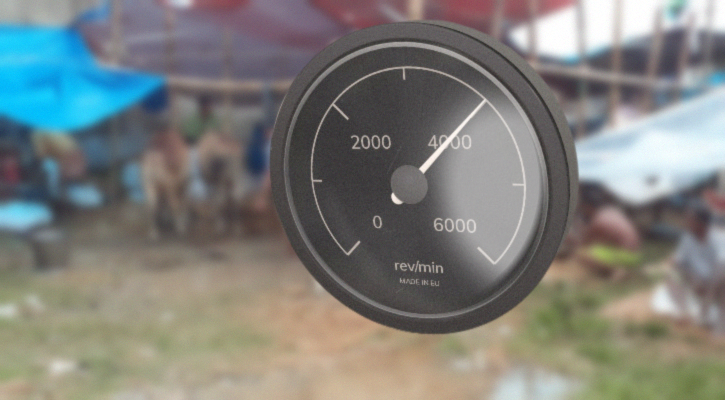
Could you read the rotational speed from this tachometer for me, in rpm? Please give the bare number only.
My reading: 4000
